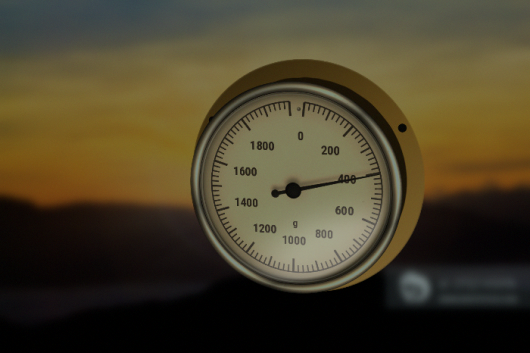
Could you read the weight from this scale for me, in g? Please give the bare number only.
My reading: 400
